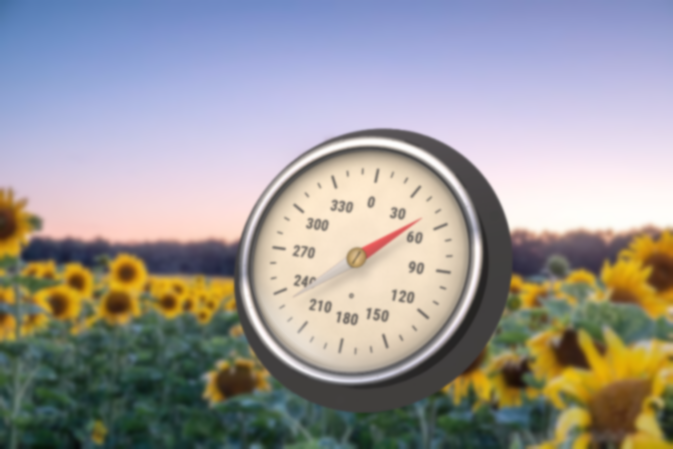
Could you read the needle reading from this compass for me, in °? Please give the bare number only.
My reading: 50
